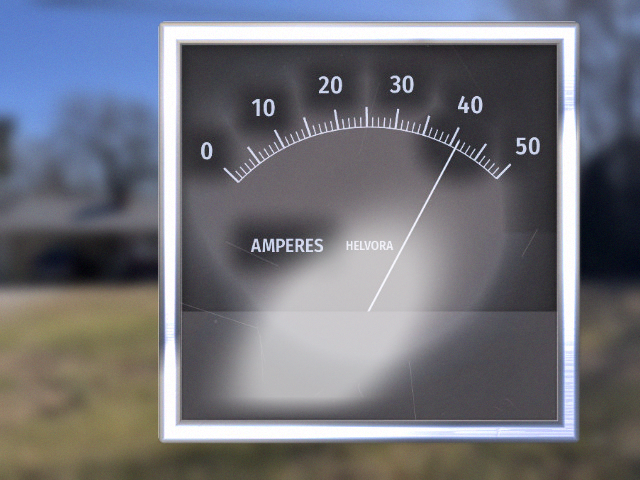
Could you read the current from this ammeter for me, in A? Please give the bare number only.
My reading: 41
